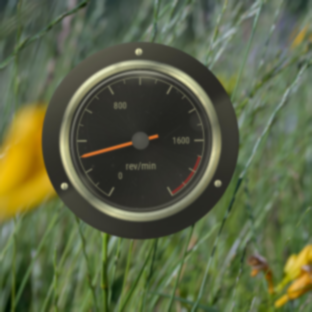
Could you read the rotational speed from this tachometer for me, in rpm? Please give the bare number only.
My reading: 300
